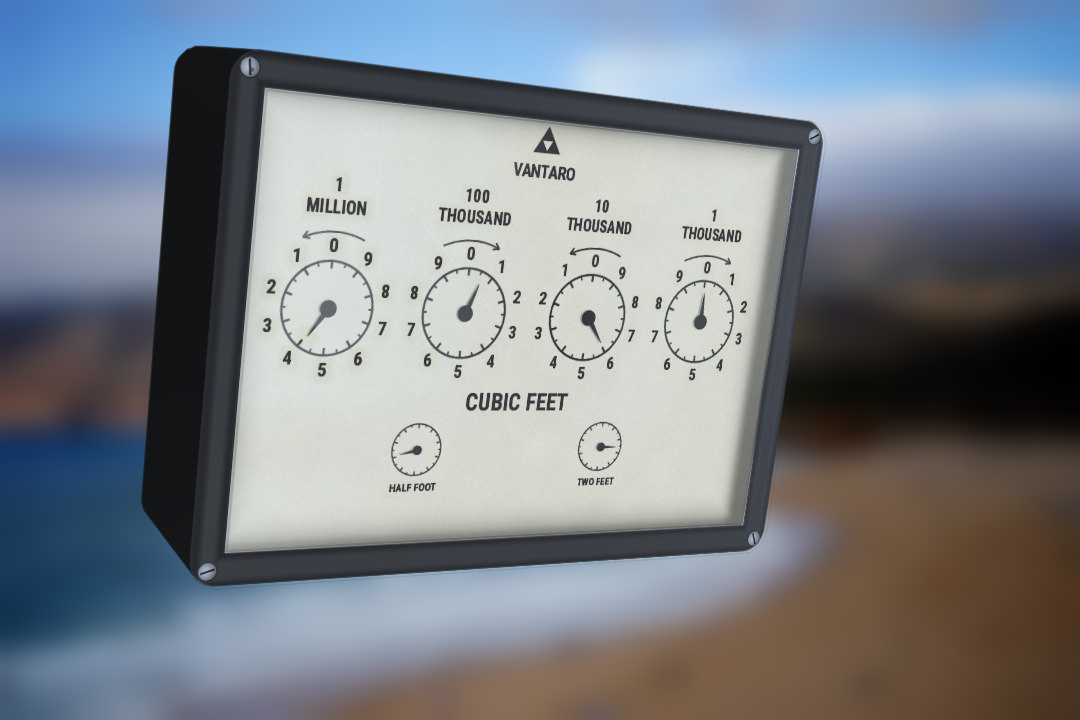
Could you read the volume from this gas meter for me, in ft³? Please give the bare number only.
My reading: 406000
